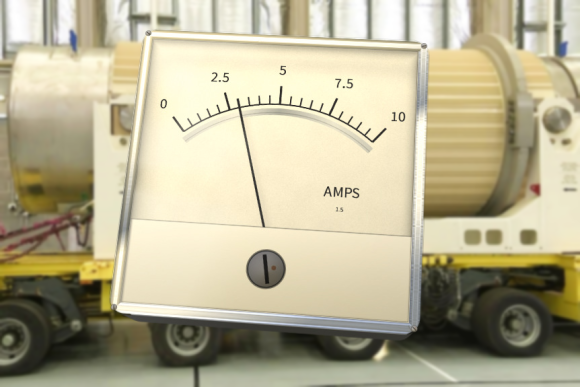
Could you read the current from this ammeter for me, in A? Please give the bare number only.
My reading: 3
